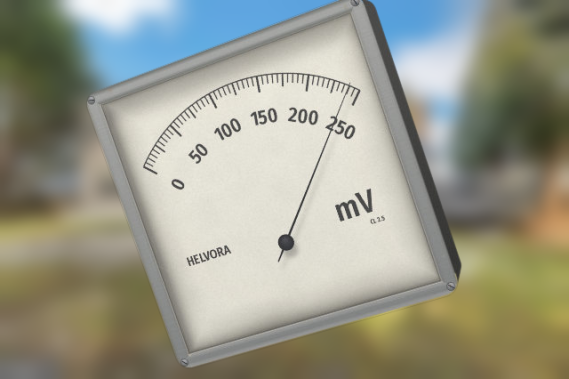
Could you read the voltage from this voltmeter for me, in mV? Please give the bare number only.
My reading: 240
